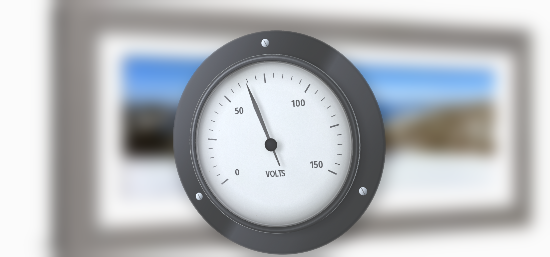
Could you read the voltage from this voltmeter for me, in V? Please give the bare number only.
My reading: 65
